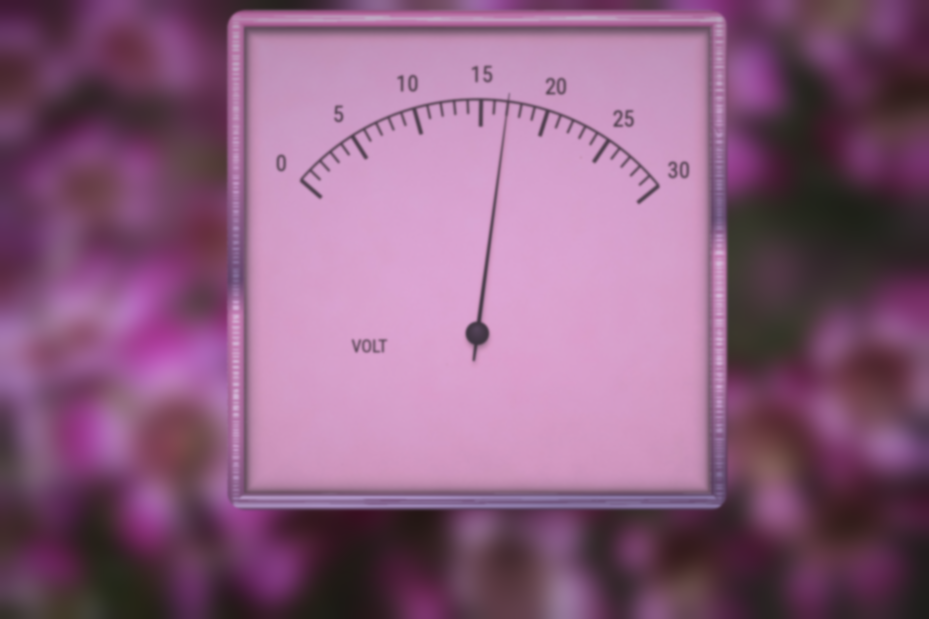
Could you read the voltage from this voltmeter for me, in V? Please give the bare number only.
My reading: 17
